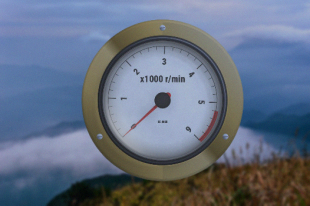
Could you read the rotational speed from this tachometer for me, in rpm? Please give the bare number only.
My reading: 0
